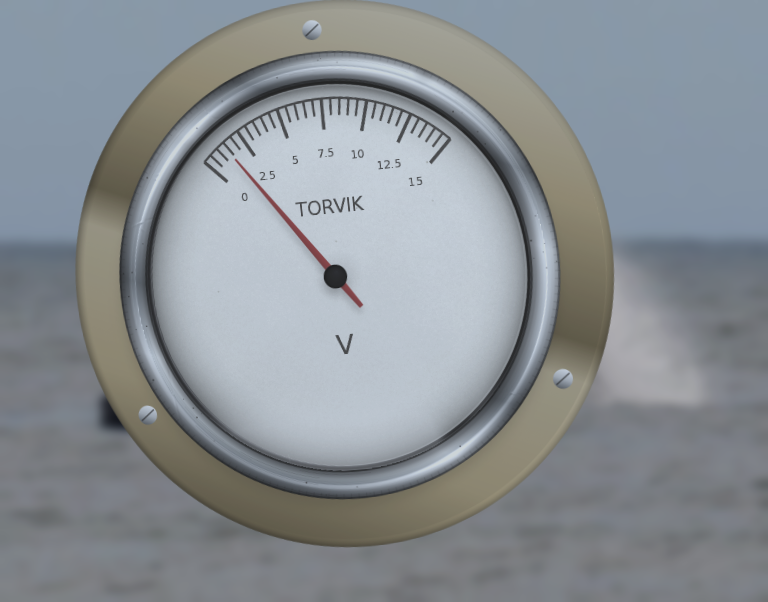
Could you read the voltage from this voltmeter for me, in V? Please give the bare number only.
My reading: 1.5
